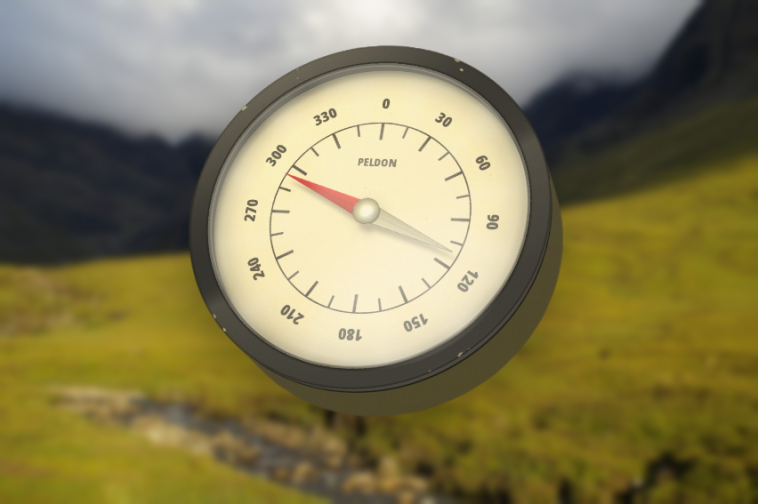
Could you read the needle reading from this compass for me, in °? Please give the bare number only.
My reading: 292.5
